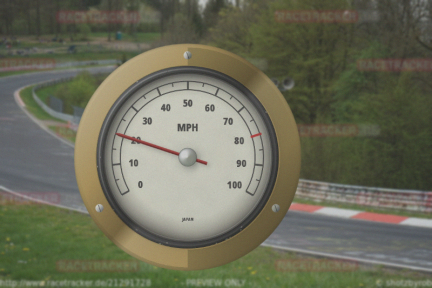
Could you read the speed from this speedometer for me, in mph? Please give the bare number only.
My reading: 20
